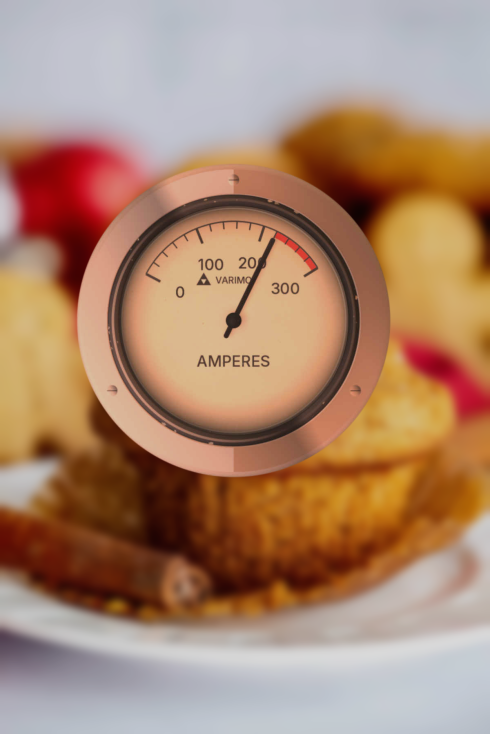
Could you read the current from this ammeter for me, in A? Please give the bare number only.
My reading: 220
